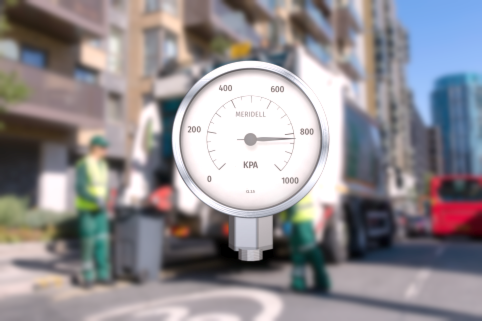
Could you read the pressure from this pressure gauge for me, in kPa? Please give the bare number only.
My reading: 825
